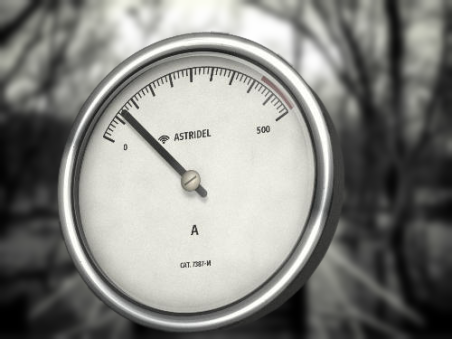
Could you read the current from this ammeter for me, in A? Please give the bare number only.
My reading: 70
